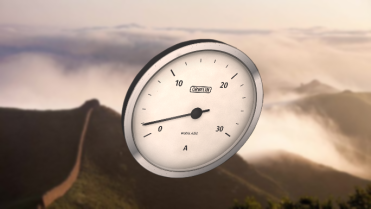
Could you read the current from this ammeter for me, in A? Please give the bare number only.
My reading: 2
